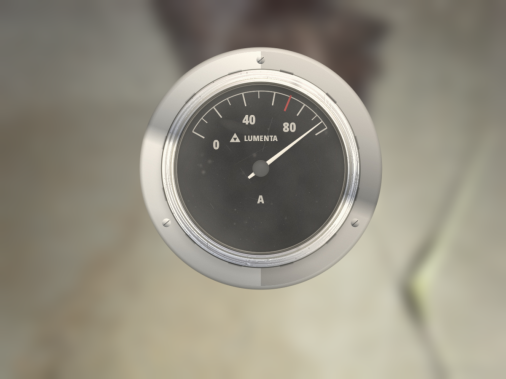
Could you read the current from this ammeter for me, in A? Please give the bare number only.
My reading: 95
